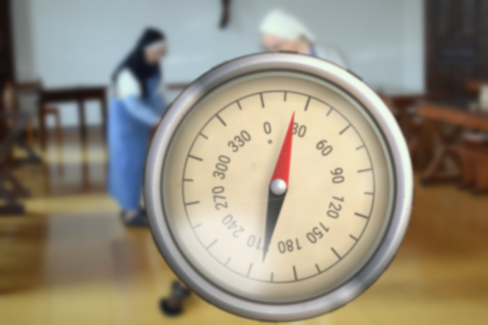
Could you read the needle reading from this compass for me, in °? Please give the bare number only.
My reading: 22.5
